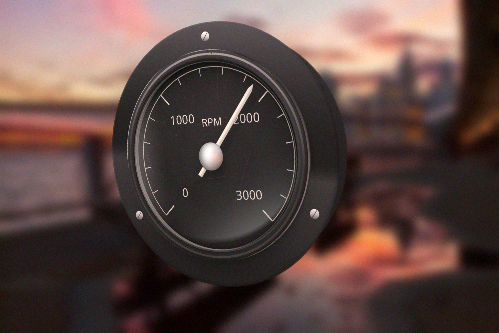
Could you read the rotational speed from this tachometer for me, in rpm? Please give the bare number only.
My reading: 1900
